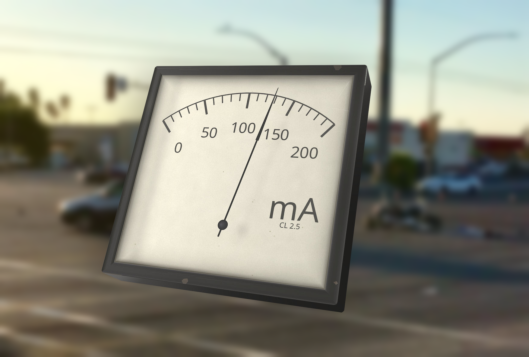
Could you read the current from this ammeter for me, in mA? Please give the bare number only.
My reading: 130
